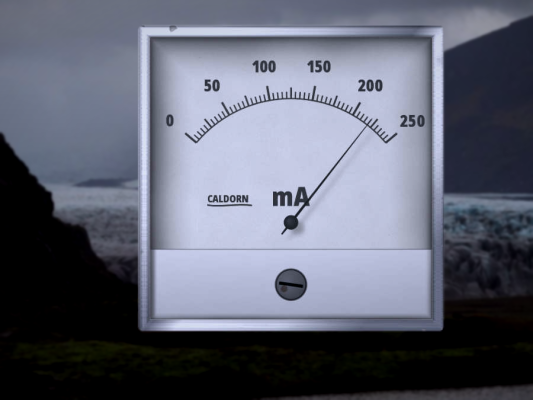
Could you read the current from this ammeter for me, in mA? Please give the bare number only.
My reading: 220
